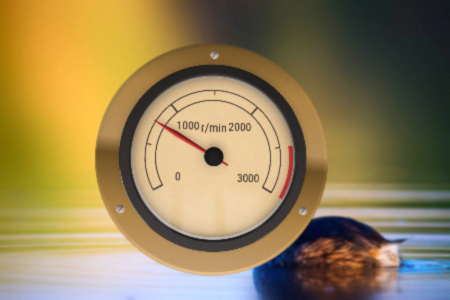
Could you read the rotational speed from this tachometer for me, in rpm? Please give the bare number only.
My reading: 750
